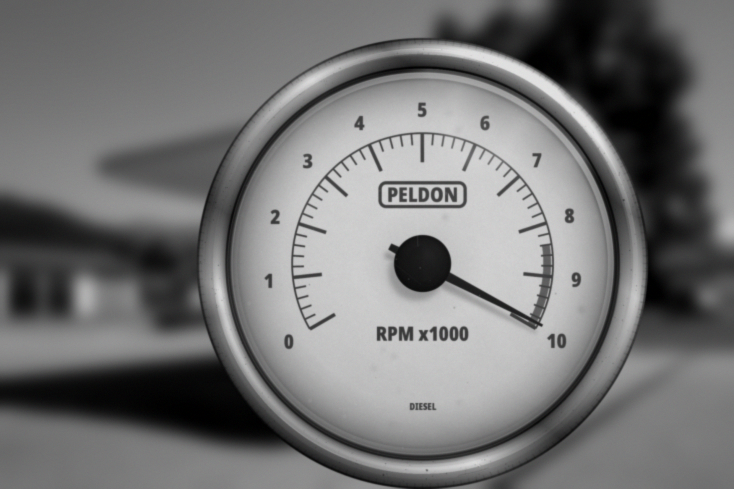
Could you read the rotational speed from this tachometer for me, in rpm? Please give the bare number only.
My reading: 9900
